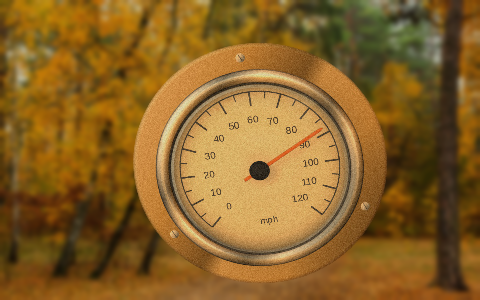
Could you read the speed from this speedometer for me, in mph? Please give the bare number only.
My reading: 87.5
